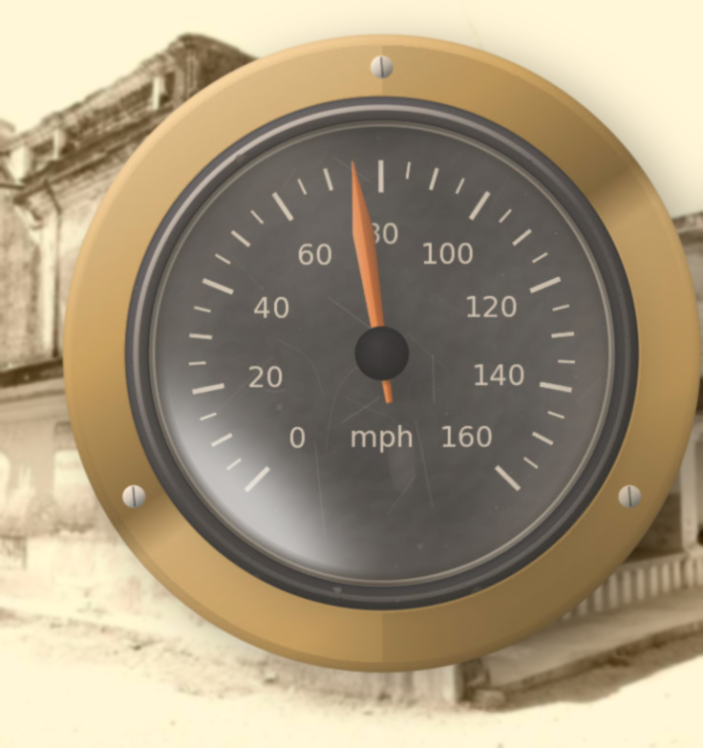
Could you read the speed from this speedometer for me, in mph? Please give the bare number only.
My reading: 75
